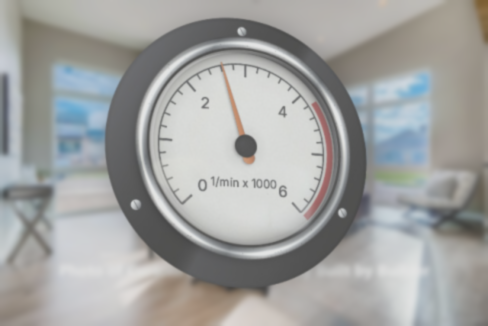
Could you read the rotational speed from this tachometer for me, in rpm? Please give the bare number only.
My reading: 2600
